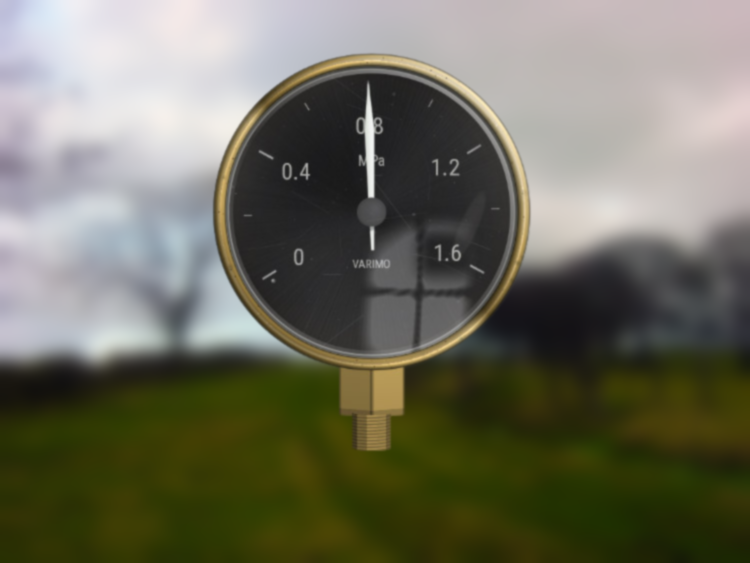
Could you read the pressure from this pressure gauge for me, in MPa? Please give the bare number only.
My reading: 0.8
